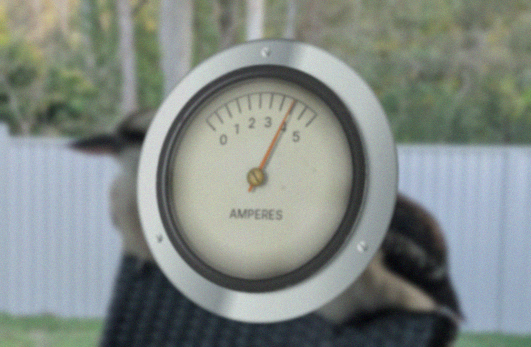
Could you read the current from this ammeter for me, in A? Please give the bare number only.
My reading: 4
